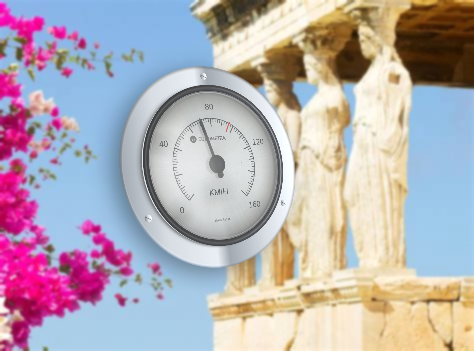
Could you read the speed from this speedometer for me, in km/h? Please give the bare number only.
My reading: 70
